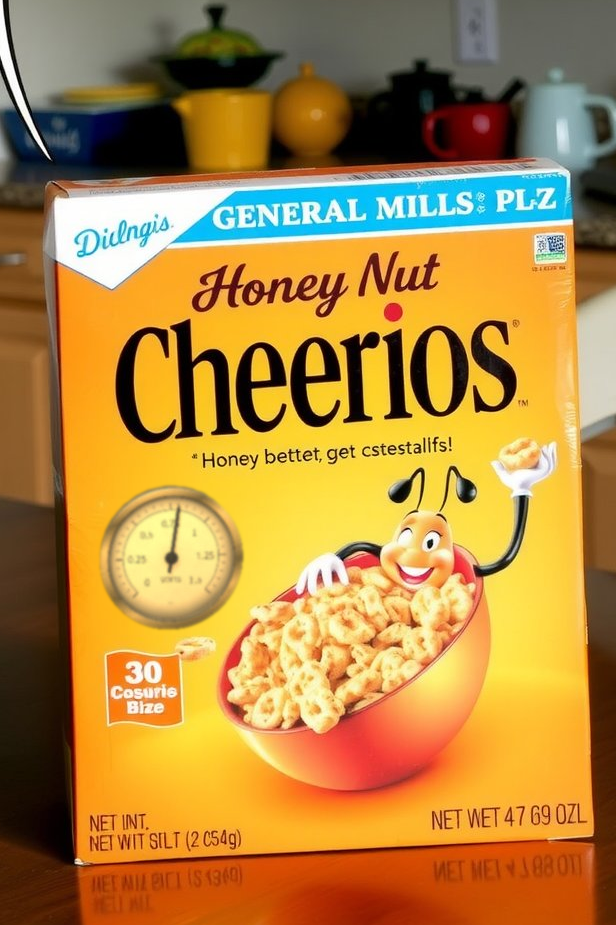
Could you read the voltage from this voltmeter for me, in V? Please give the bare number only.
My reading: 0.8
